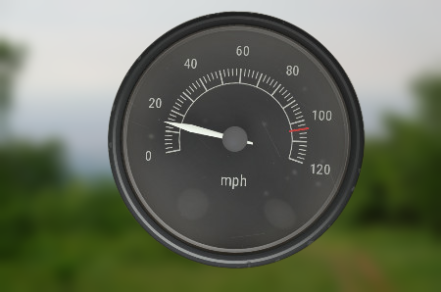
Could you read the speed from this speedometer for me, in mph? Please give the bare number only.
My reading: 14
